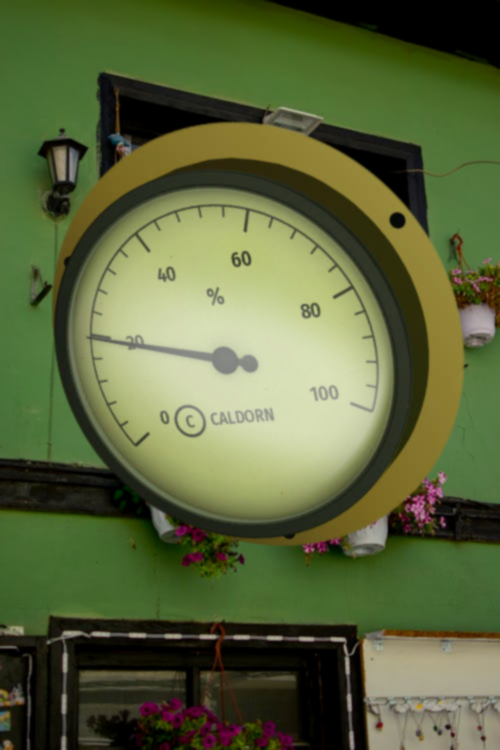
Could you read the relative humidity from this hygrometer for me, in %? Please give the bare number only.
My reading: 20
